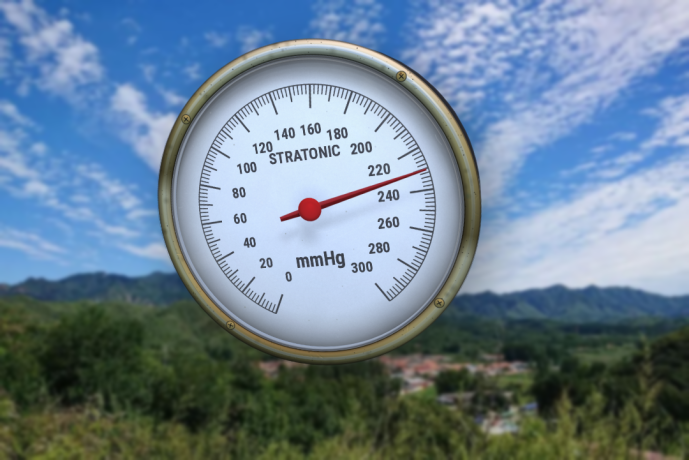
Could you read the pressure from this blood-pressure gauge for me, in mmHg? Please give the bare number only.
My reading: 230
